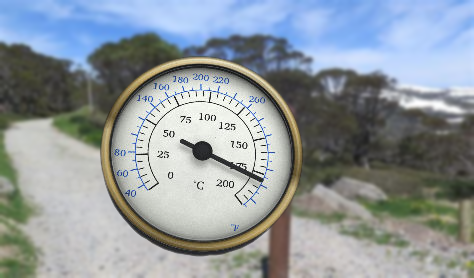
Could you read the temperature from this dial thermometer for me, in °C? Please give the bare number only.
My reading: 180
